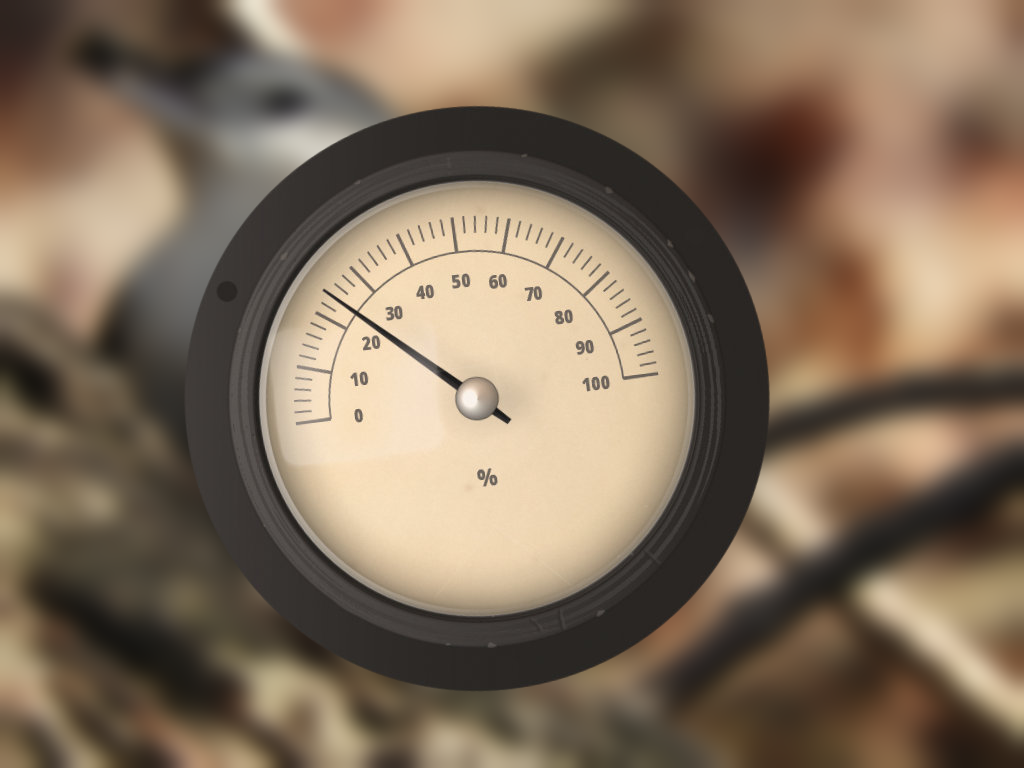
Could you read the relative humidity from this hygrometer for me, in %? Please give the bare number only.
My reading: 24
